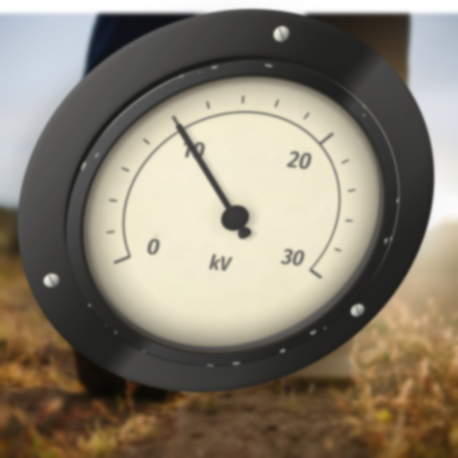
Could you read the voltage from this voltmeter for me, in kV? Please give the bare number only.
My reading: 10
